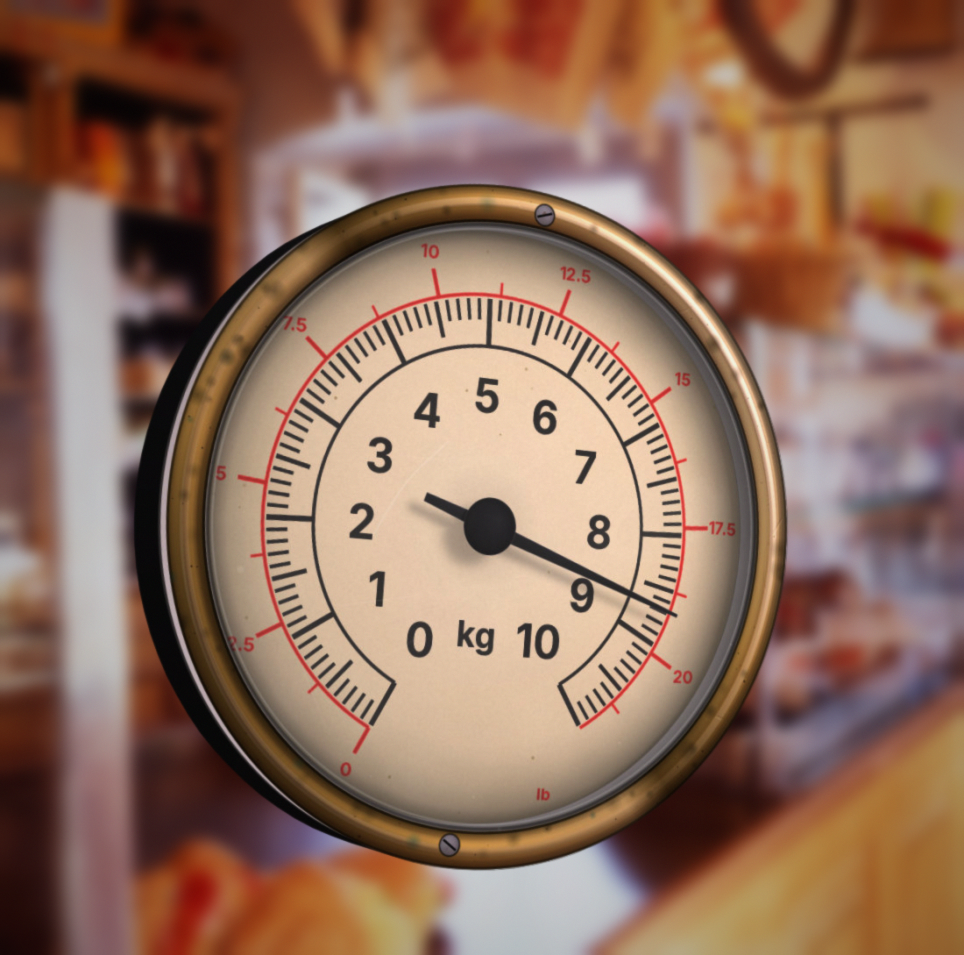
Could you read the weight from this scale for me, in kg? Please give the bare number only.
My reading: 8.7
